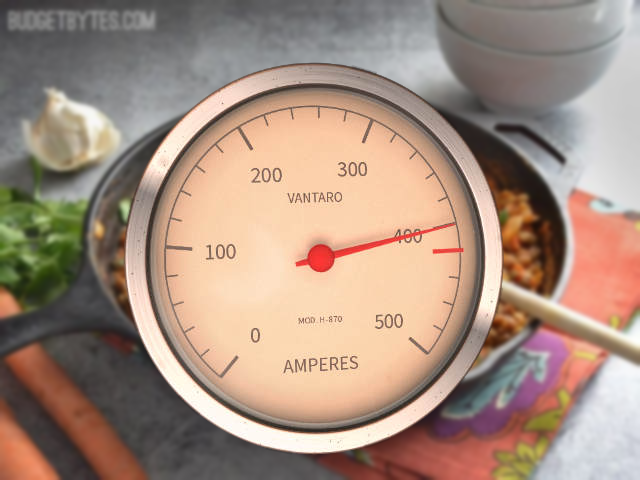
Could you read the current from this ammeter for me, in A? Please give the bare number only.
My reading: 400
